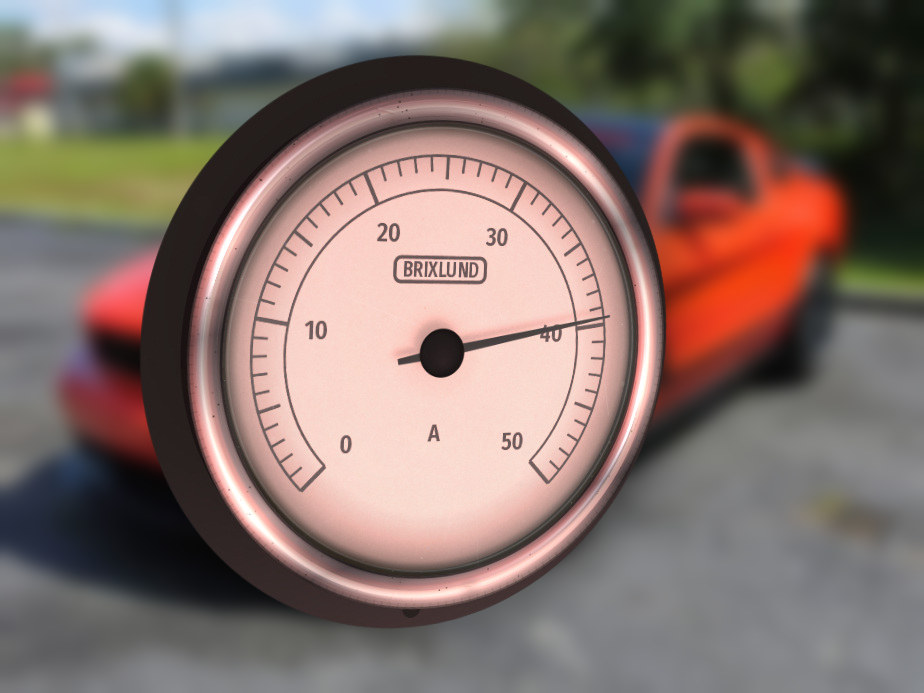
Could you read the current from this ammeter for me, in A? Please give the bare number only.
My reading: 39.5
